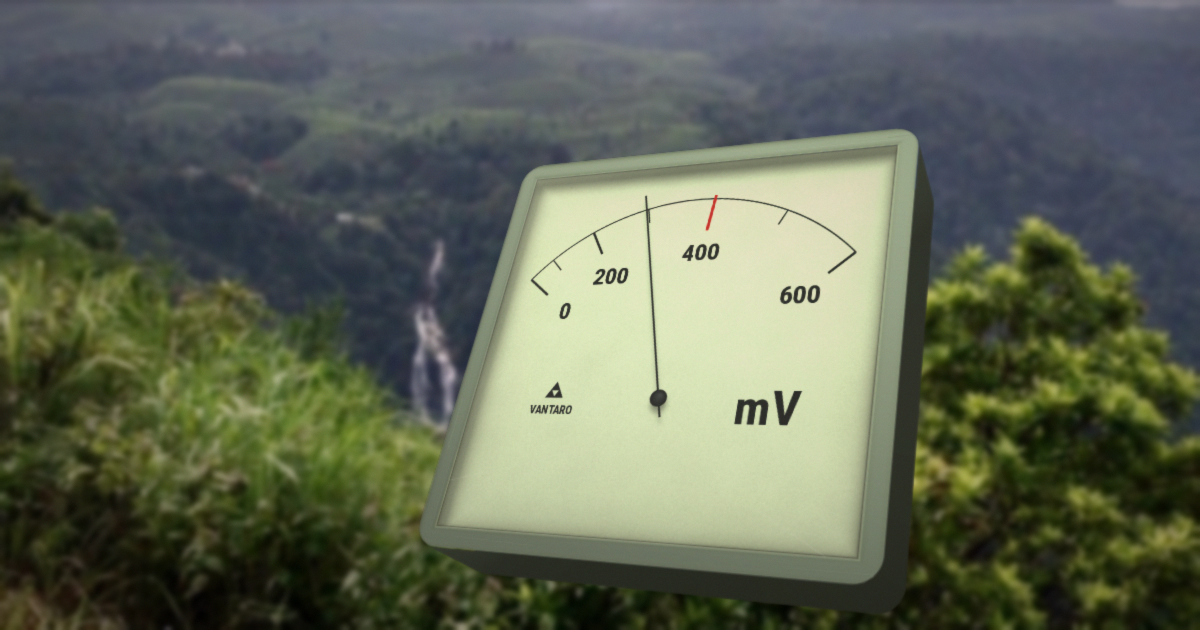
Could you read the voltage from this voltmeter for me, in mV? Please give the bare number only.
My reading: 300
